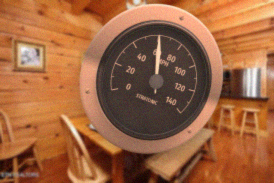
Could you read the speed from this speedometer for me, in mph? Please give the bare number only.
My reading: 60
